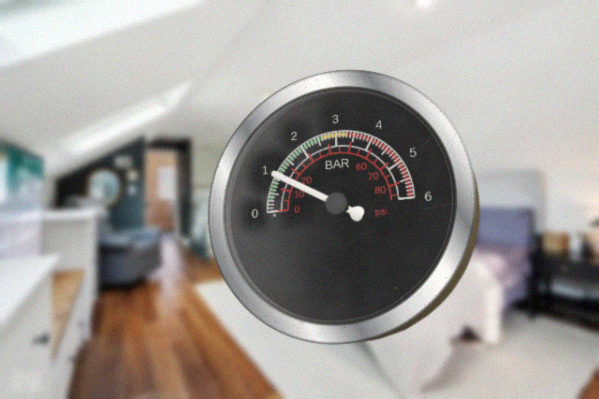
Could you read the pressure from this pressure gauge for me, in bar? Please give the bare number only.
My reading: 1
